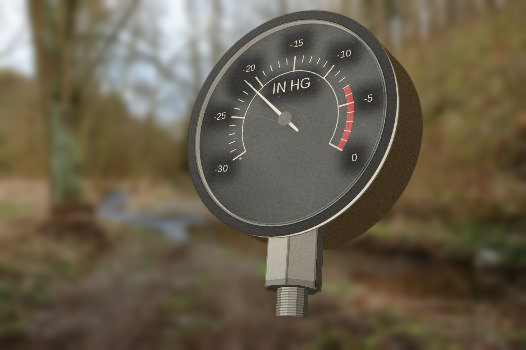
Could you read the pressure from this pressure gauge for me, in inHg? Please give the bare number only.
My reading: -21
